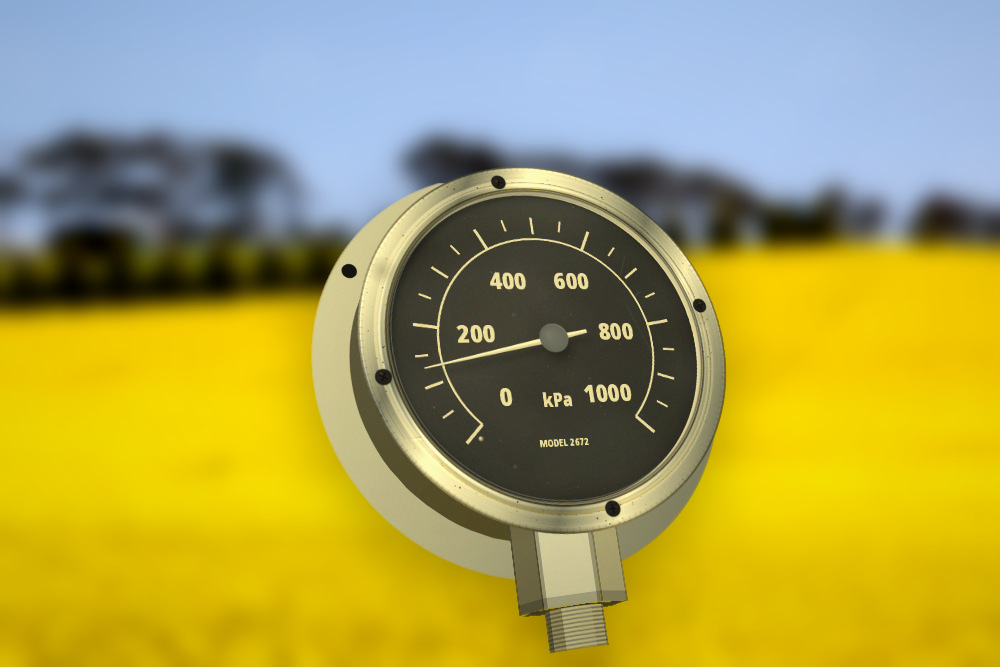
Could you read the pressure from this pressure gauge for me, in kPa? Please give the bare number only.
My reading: 125
